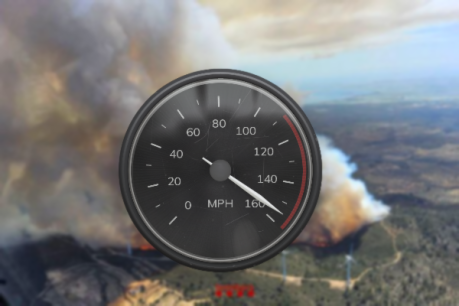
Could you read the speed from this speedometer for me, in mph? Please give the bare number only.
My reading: 155
